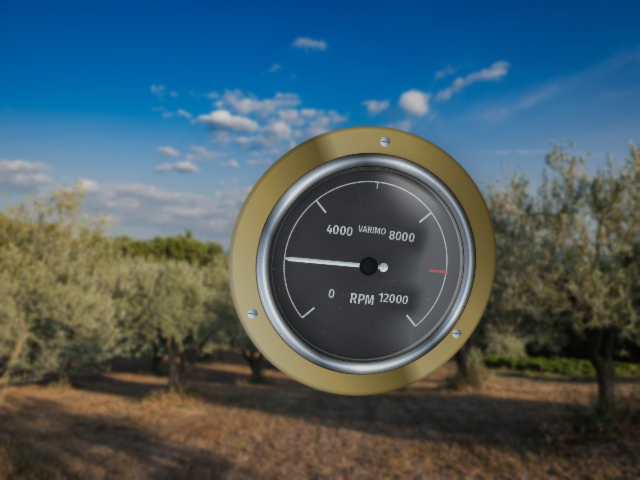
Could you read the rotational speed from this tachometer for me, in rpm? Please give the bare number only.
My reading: 2000
